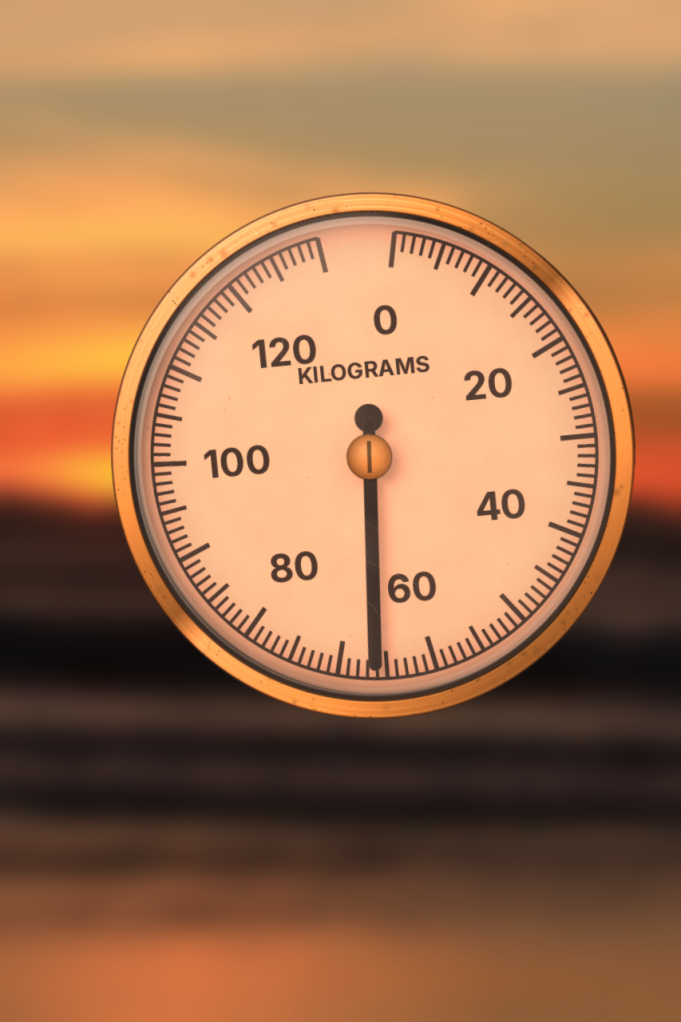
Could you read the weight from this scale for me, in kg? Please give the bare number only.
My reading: 66
